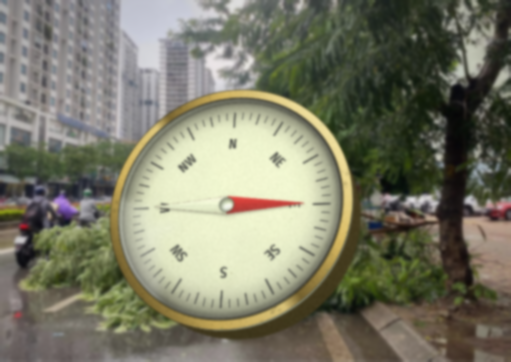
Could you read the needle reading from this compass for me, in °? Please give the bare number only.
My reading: 90
